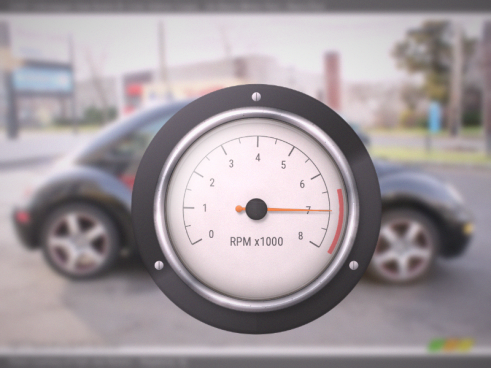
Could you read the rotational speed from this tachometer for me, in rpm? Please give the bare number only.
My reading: 7000
